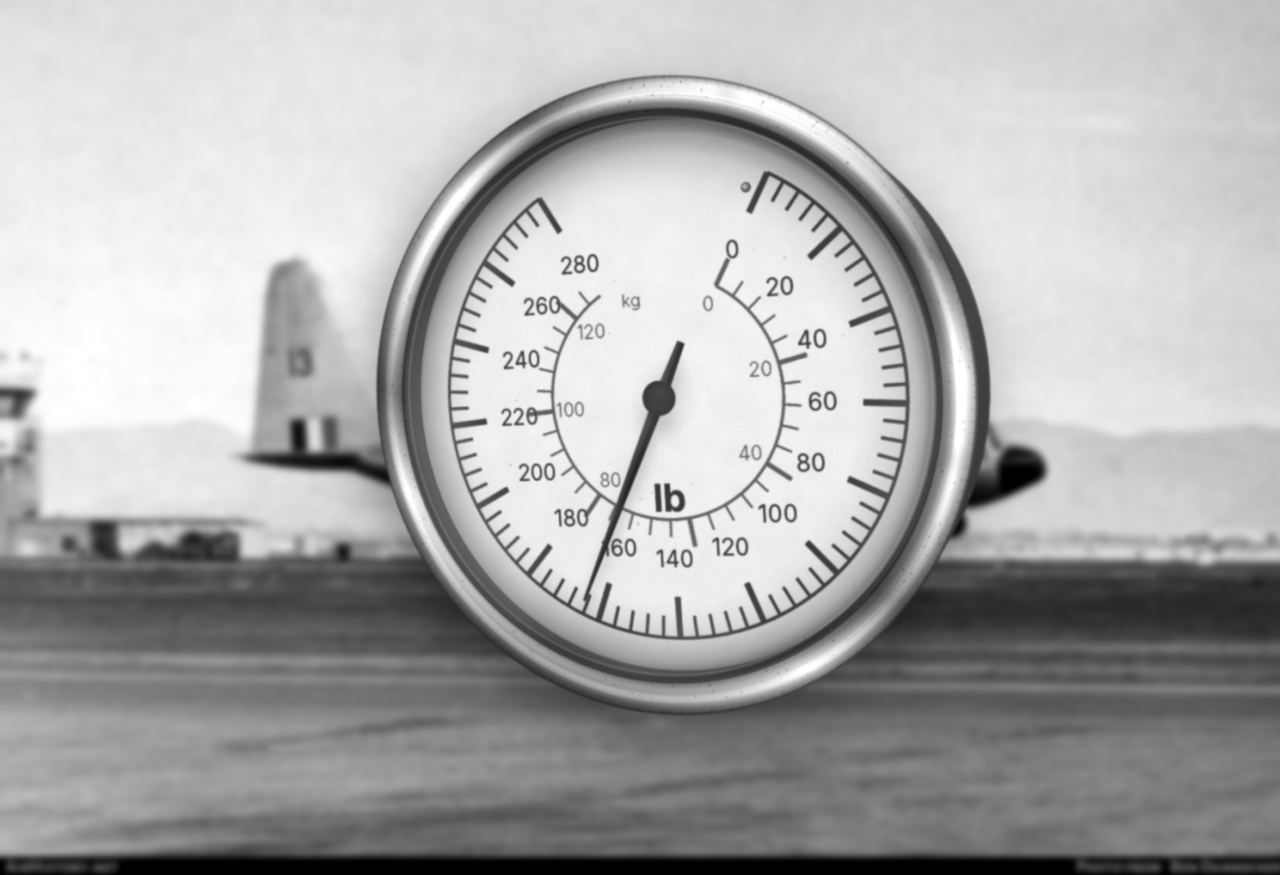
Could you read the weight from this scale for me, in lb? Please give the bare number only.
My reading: 164
